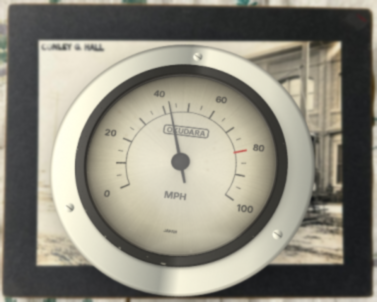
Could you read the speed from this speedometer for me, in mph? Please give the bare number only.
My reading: 42.5
